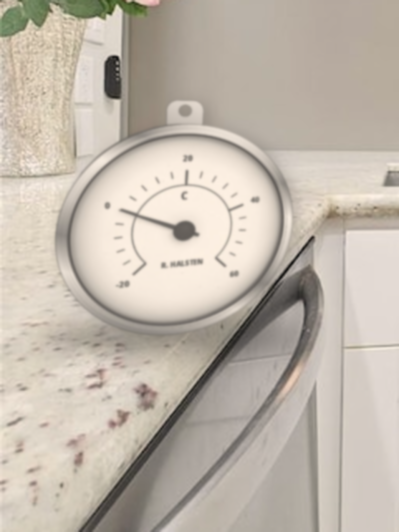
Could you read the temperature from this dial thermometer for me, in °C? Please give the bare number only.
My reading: 0
